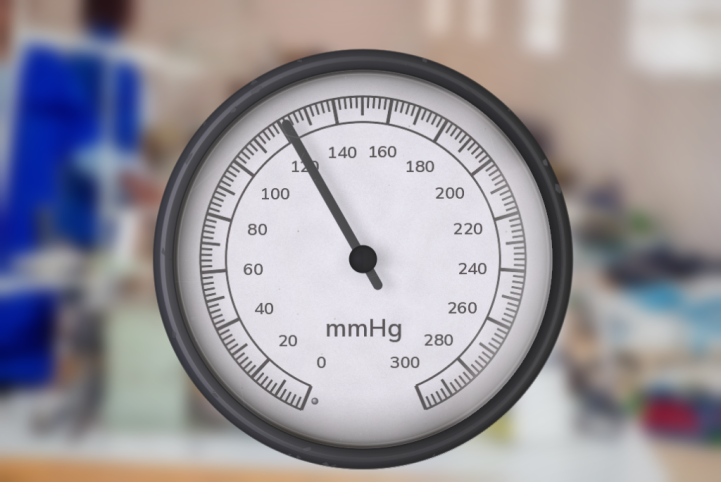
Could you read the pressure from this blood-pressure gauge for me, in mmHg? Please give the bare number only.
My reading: 122
